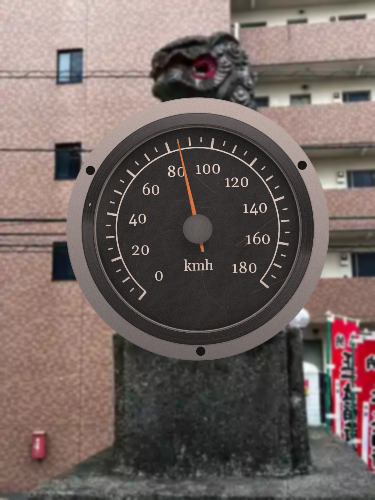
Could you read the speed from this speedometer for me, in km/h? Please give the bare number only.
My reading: 85
